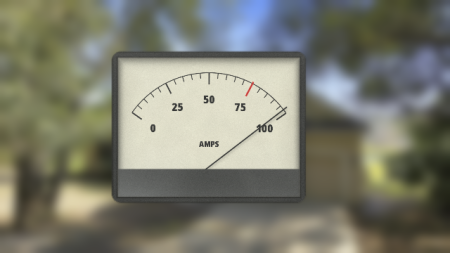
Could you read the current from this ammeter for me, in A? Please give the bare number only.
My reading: 97.5
